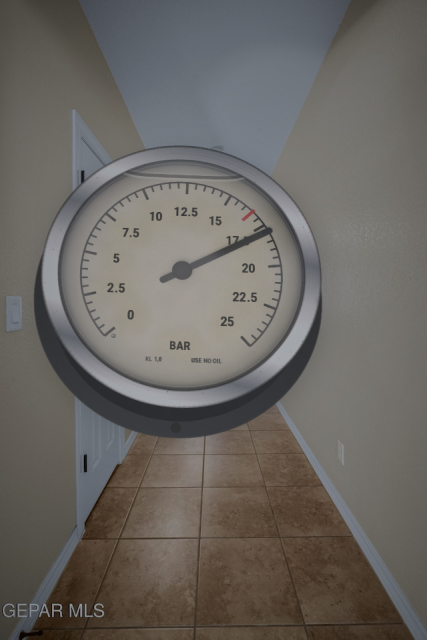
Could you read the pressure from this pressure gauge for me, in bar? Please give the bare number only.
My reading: 18
